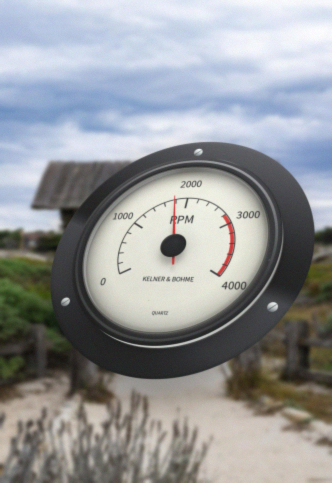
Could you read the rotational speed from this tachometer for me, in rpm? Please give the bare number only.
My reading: 1800
